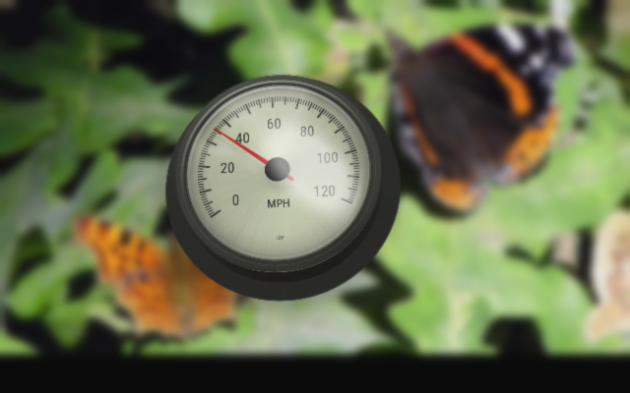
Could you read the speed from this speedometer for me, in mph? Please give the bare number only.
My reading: 35
